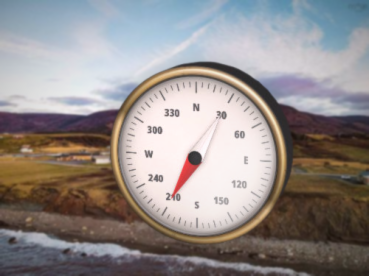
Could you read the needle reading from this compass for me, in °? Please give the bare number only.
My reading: 210
